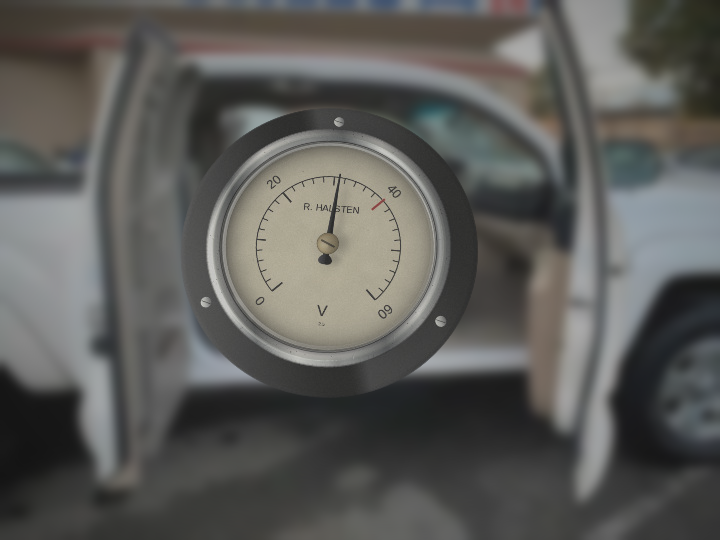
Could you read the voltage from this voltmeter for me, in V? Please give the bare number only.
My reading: 31
